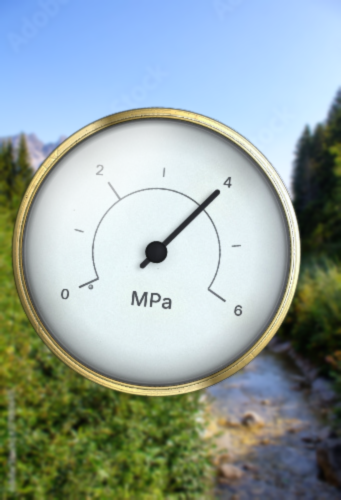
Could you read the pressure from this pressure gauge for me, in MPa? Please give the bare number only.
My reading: 4
